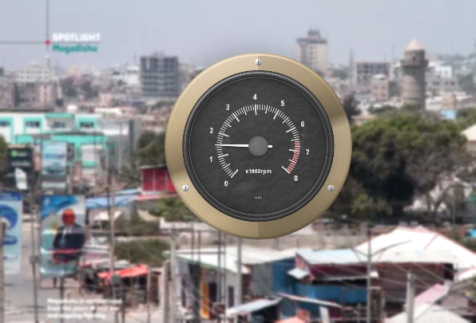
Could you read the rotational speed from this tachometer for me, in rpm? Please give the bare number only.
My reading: 1500
